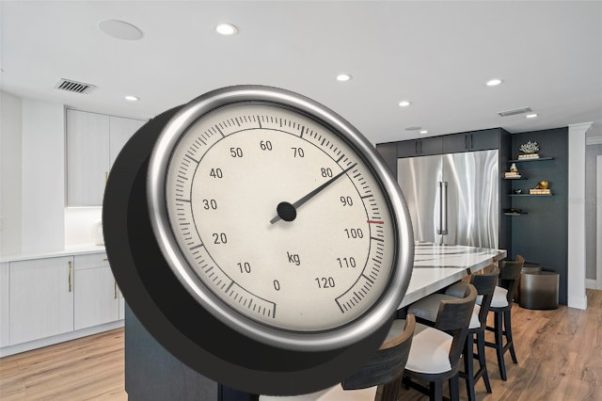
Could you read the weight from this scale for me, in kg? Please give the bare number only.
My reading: 83
